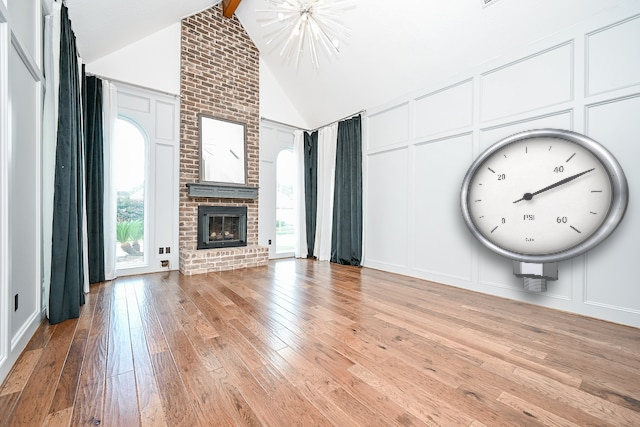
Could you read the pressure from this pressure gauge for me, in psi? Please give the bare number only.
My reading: 45
